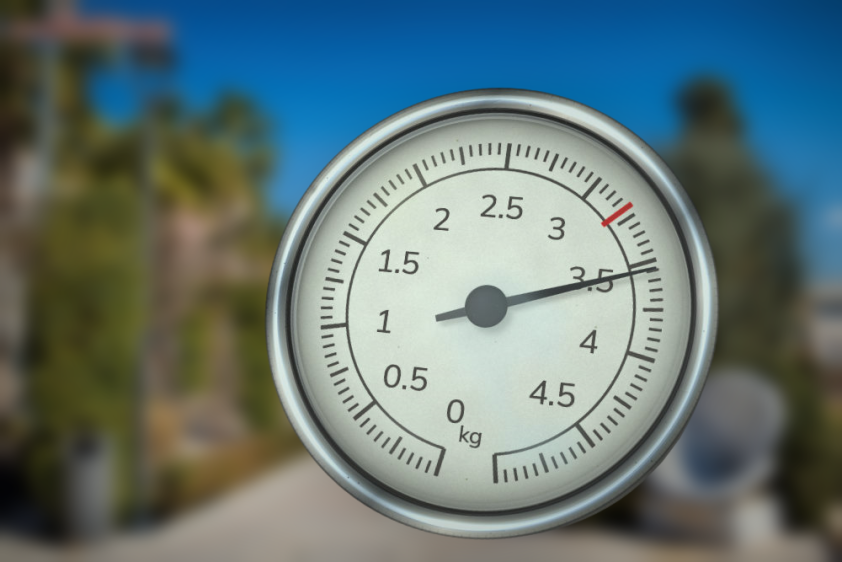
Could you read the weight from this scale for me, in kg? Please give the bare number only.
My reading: 3.55
